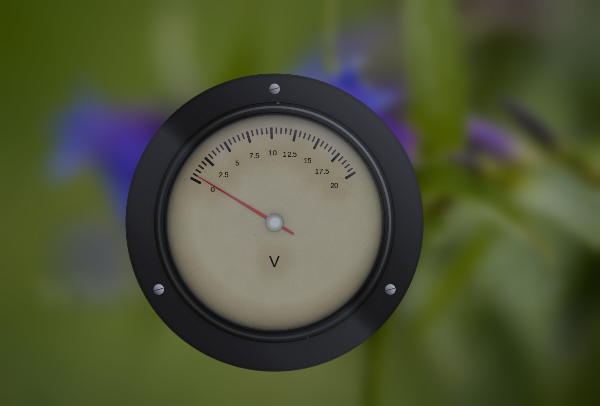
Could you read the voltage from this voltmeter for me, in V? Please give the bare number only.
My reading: 0.5
